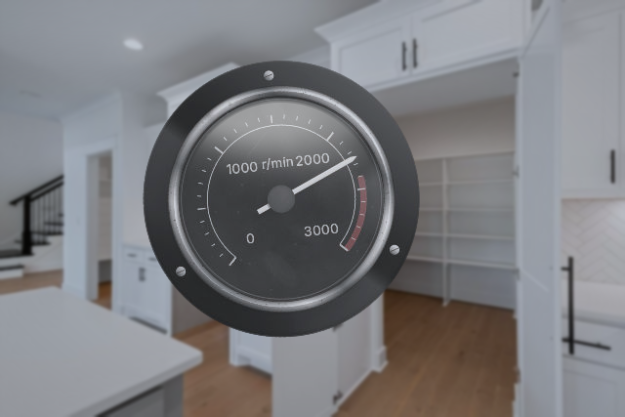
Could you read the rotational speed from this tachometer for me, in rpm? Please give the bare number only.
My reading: 2250
